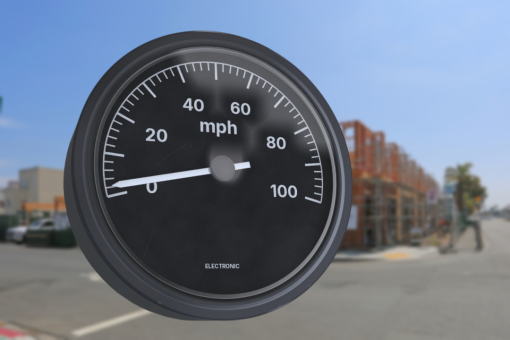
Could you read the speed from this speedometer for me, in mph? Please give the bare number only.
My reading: 2
